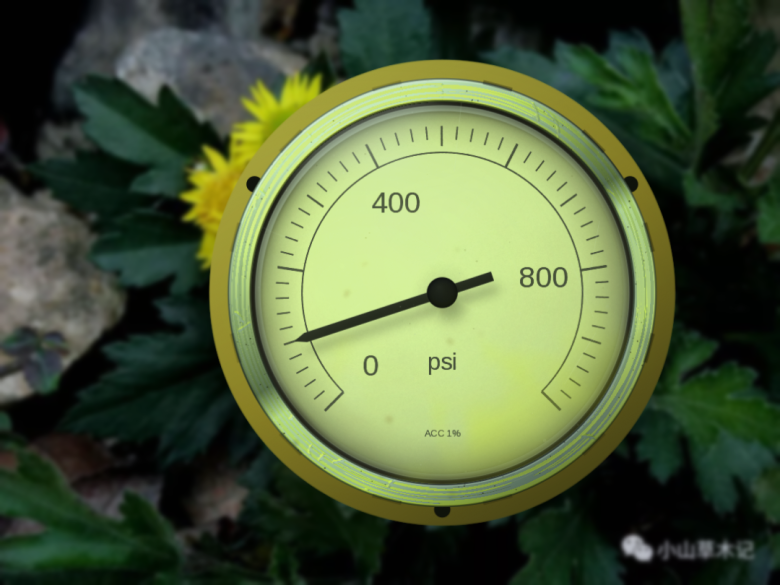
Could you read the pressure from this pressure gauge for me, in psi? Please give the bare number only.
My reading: 100
